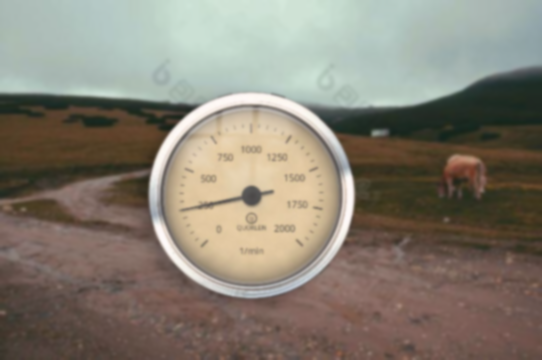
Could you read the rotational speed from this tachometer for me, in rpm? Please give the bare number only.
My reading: 250
